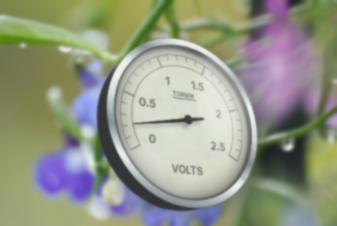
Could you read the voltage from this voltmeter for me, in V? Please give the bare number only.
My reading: 0.2
